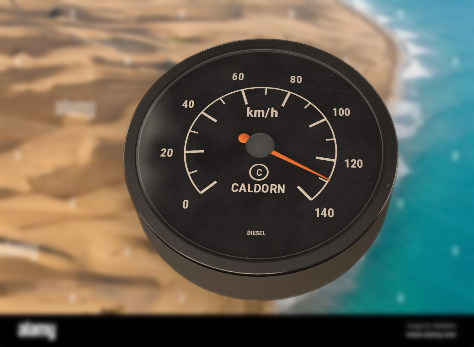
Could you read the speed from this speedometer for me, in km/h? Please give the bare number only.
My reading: 130
